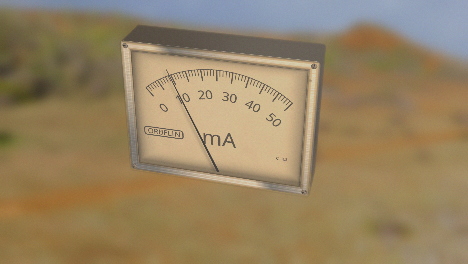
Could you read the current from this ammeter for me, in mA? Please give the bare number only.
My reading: 10
